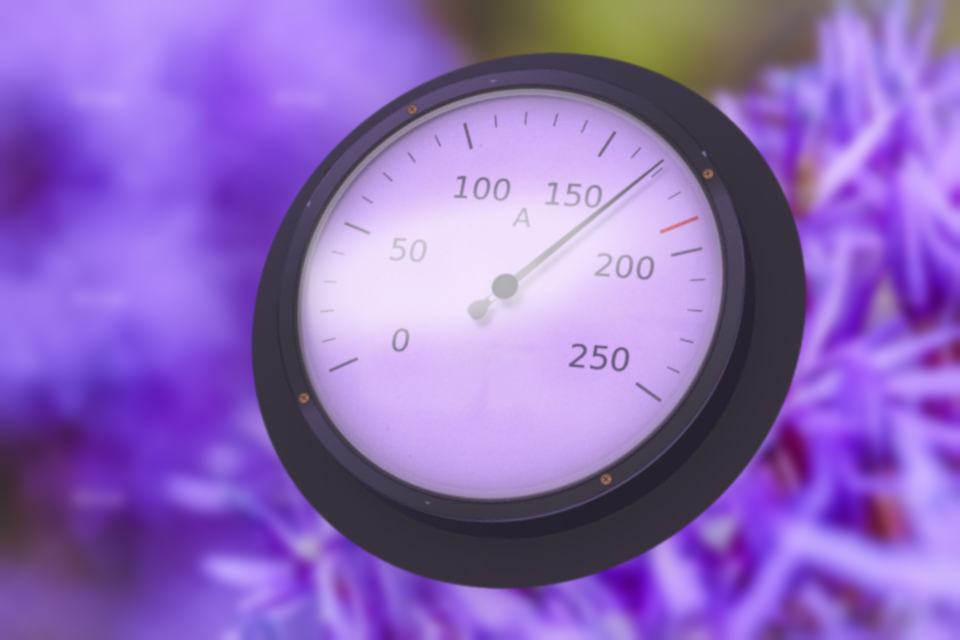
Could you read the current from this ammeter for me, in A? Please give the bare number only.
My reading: 170
